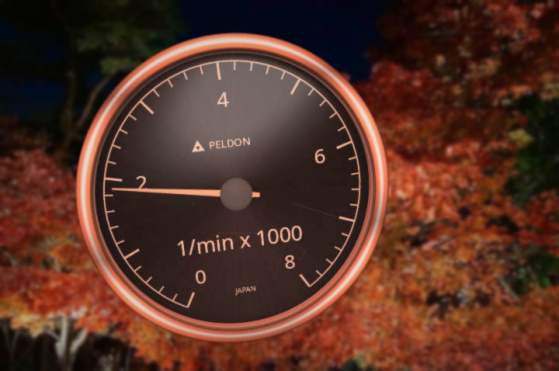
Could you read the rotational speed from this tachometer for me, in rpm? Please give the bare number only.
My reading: 1900
